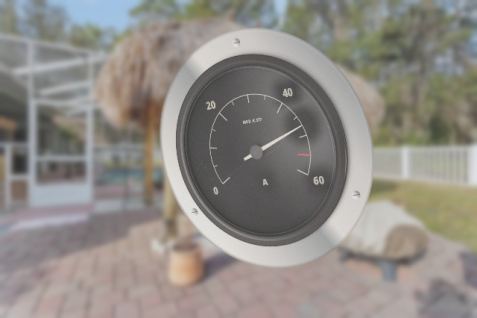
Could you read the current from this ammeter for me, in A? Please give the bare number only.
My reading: 47.5
